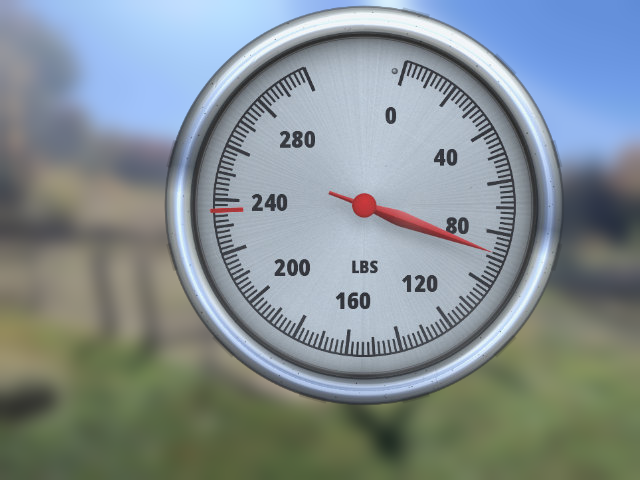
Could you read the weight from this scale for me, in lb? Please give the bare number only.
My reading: 88
